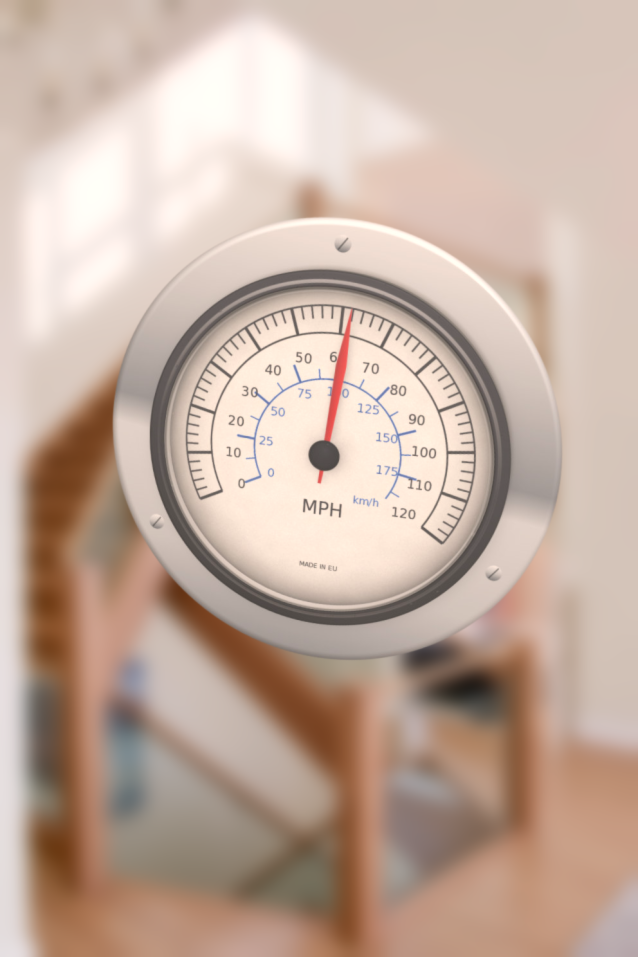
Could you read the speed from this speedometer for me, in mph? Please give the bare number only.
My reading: 62
